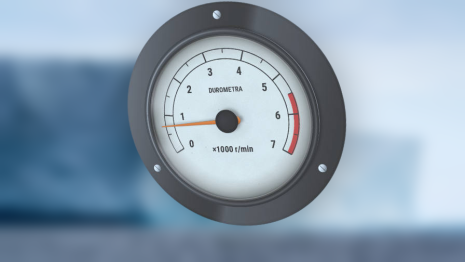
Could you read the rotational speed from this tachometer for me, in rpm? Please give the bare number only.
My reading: 750
